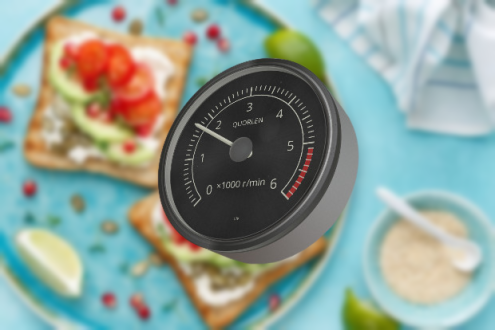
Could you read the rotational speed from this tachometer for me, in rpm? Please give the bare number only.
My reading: 1700
